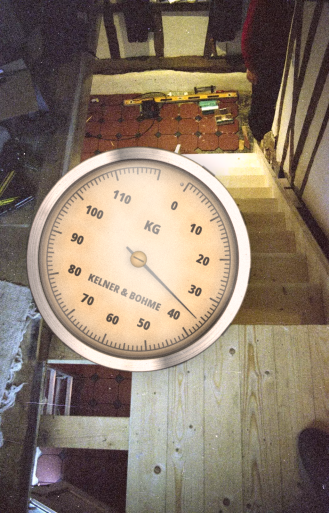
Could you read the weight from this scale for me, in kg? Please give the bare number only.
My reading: 36
